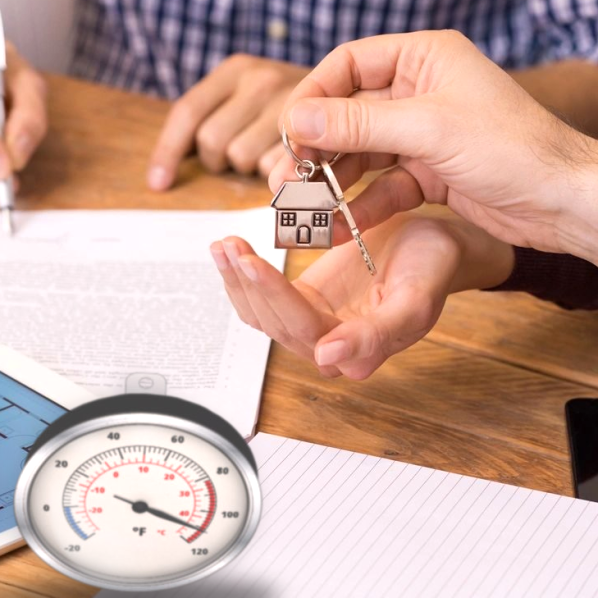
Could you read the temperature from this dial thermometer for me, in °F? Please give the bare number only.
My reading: 110
